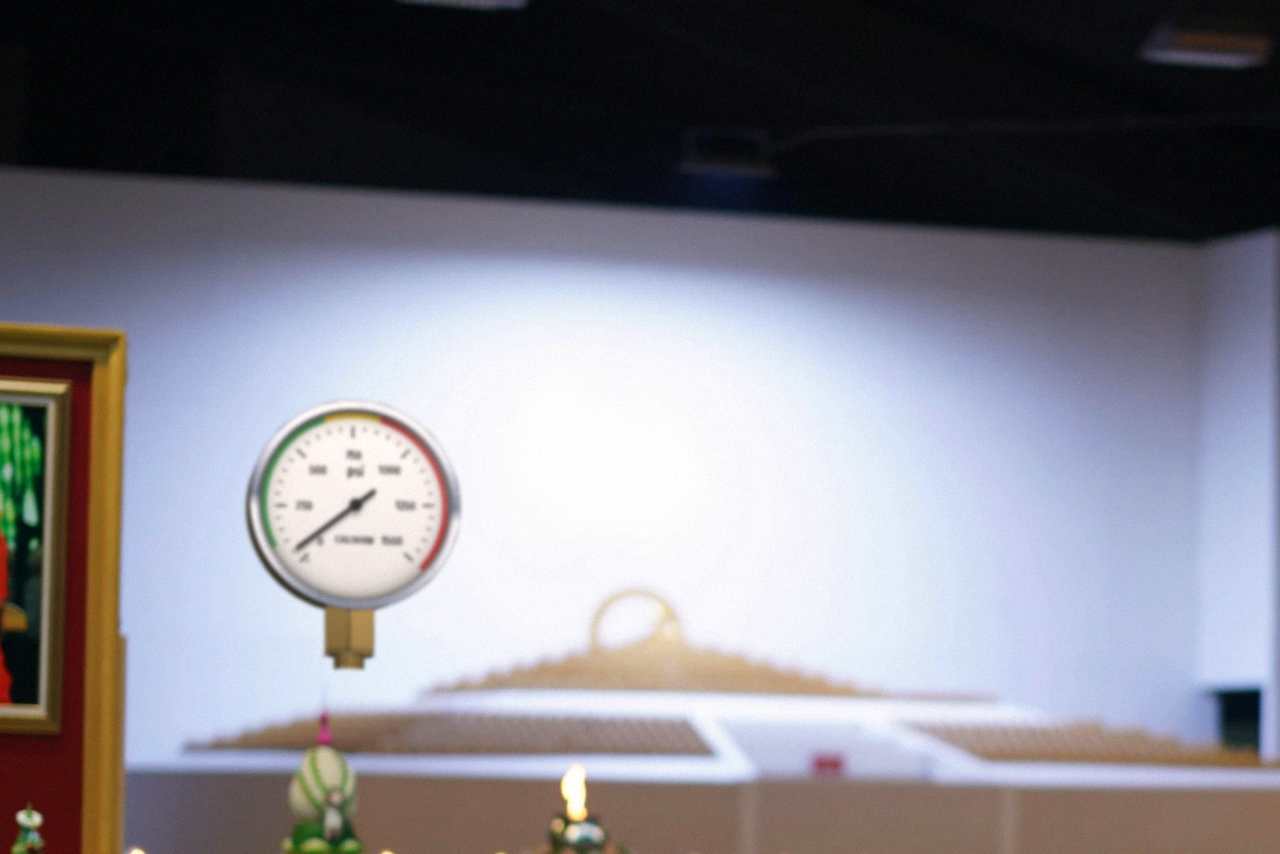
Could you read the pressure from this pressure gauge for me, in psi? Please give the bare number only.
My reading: 50
